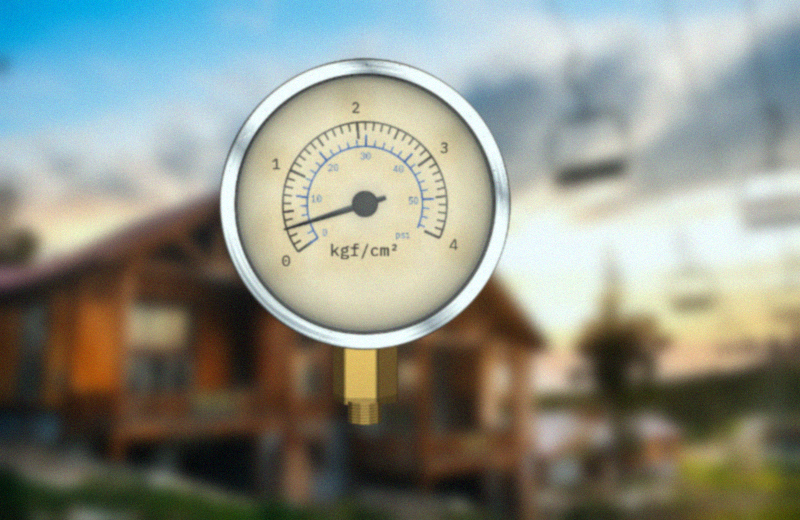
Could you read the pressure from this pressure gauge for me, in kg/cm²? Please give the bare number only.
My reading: 0.3
